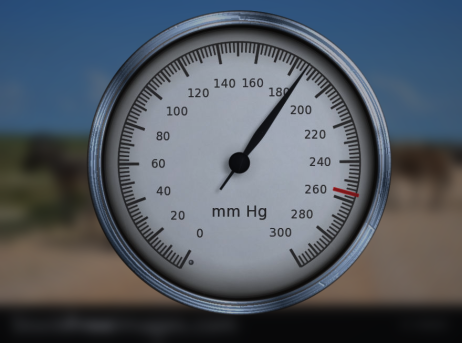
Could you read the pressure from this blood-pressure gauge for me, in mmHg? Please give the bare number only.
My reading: 186
